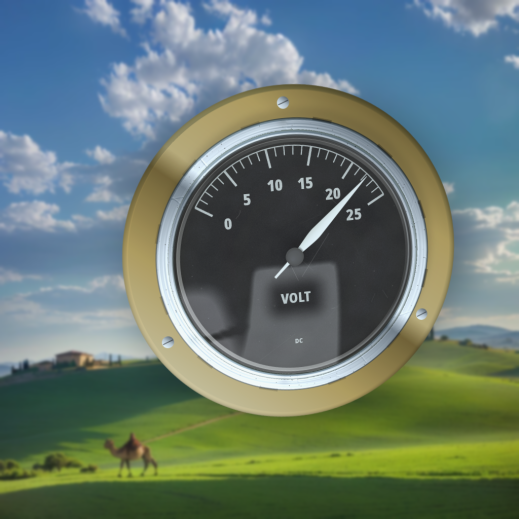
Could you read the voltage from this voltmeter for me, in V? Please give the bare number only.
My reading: 22
